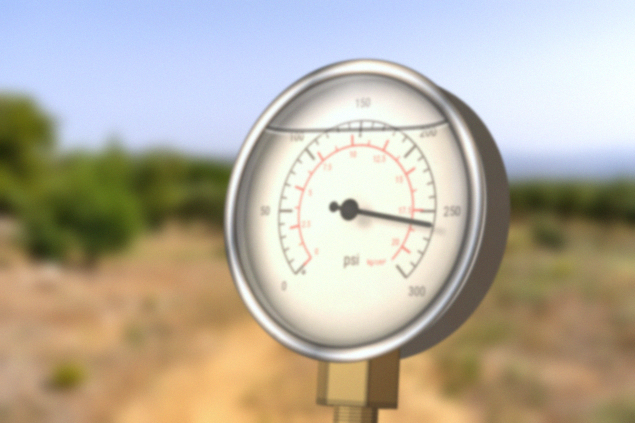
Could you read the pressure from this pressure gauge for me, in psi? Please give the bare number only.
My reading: 260
